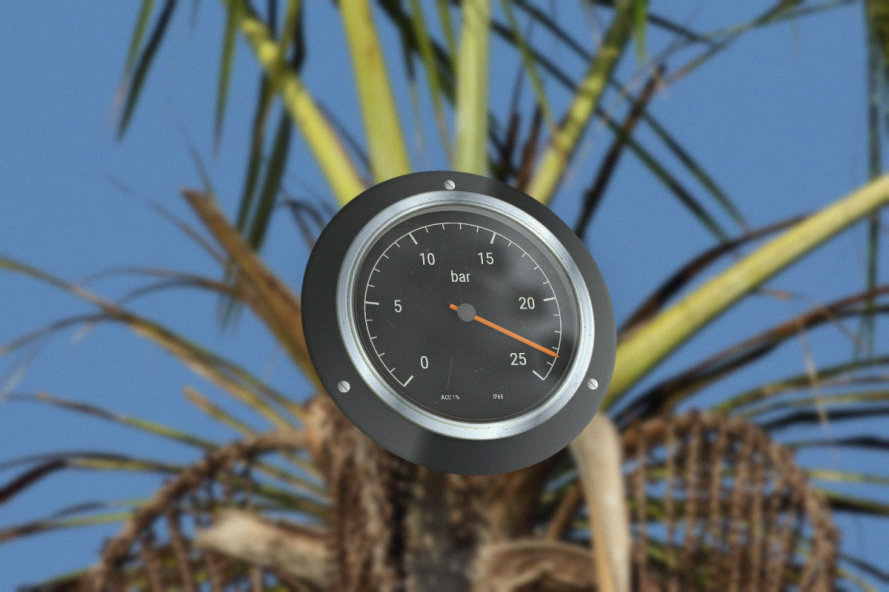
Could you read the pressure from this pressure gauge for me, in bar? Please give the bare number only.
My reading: 23.5
